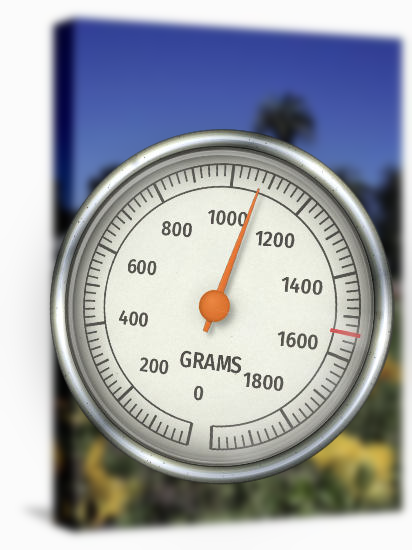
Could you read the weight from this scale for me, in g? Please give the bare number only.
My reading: 1080
